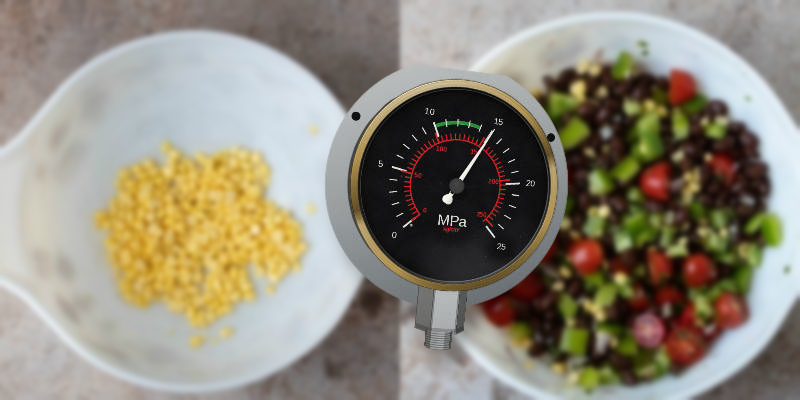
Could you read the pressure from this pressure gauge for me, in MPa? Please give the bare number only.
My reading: 15
